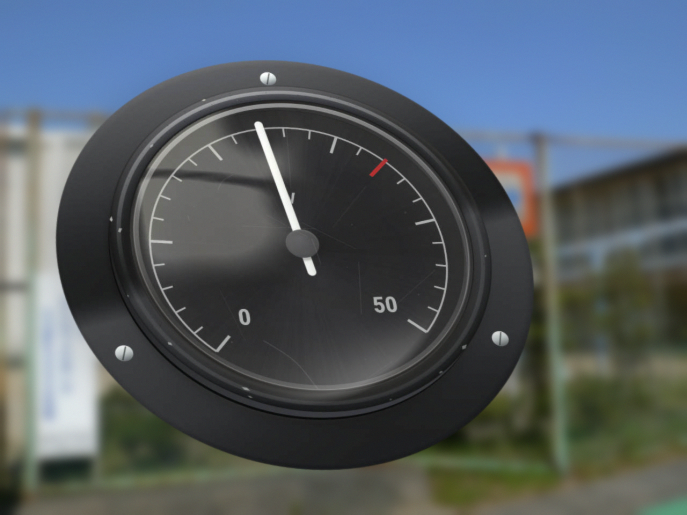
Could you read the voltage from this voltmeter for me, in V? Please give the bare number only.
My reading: 24
